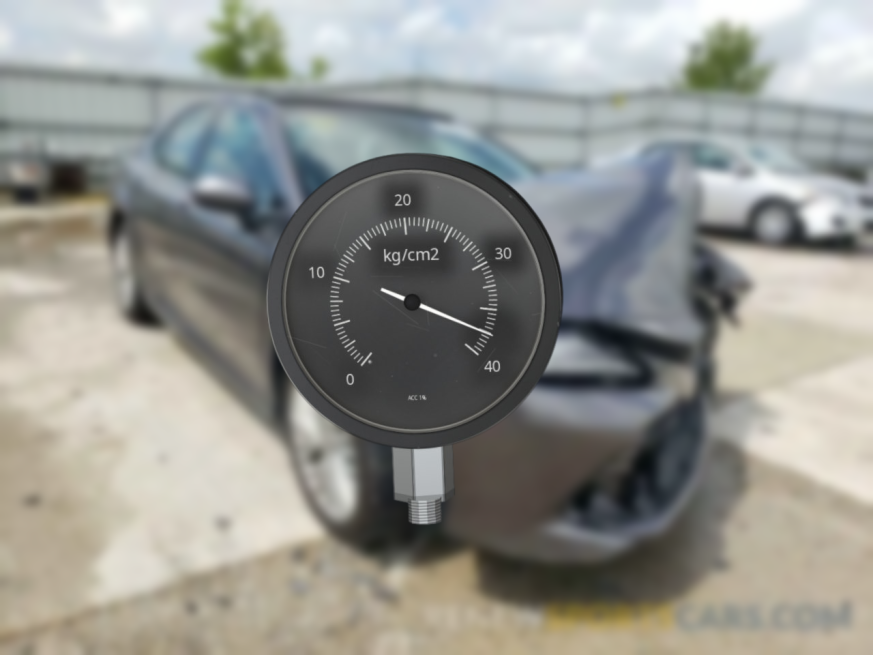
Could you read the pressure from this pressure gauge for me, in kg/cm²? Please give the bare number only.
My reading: 37.5
